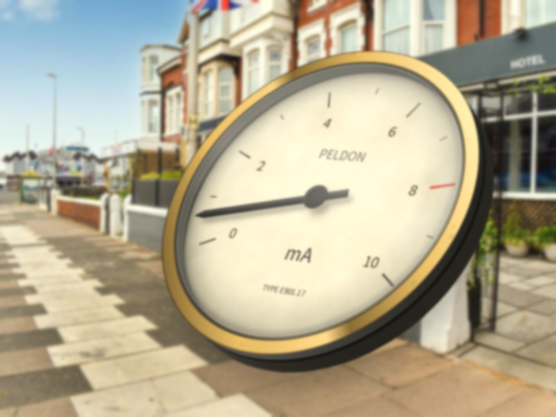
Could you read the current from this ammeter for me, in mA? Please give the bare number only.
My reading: 0.5
